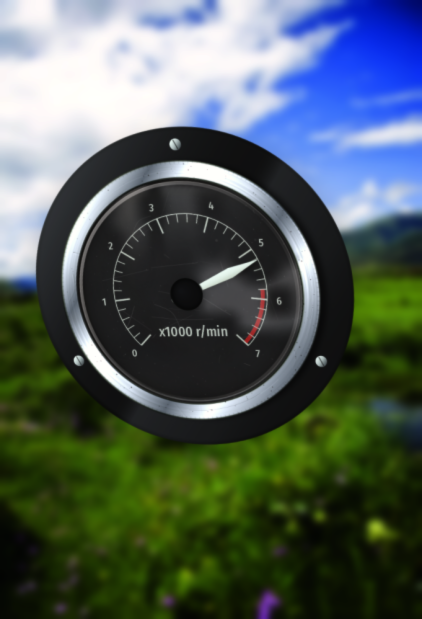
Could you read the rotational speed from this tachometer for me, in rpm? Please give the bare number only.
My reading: 5200
